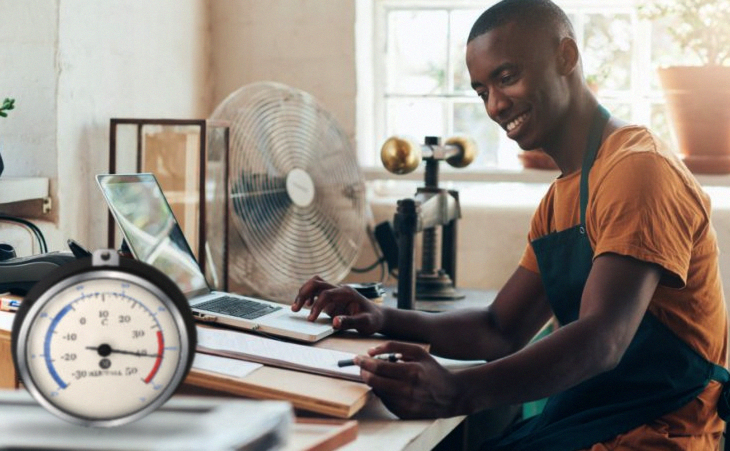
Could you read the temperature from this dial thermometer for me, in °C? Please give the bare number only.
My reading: 40
